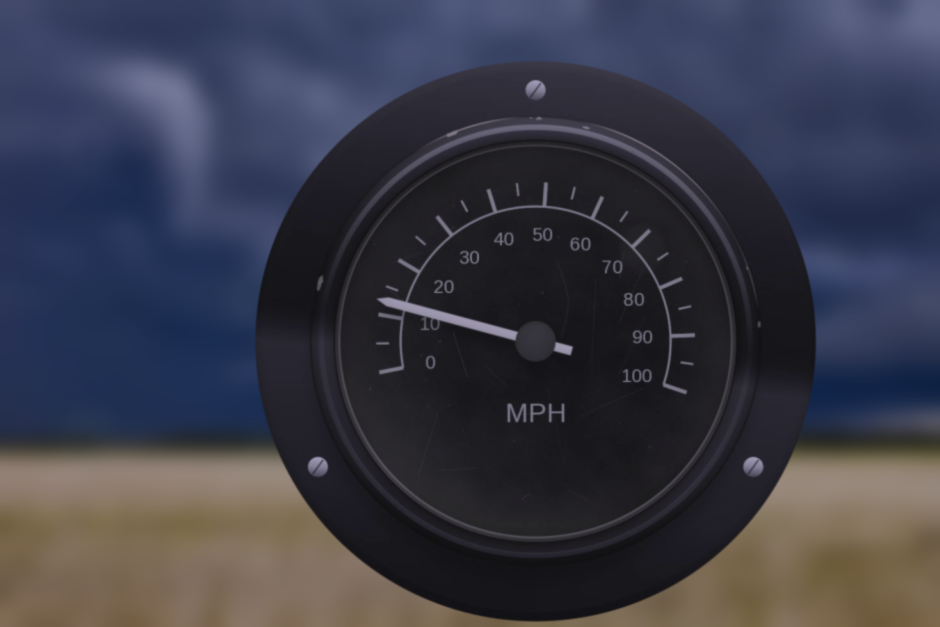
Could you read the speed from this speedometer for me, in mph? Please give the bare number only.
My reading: 12.5
